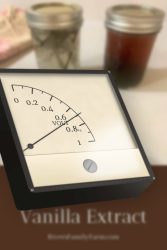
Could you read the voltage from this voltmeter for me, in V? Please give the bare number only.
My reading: 0.7
